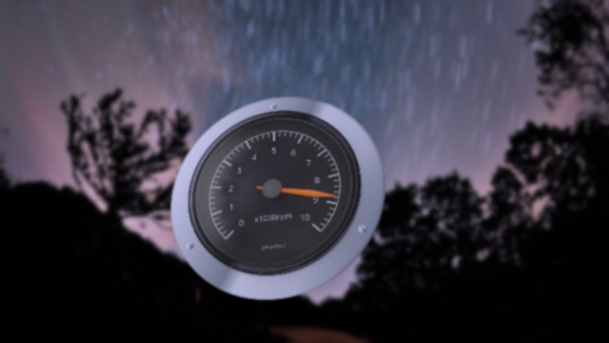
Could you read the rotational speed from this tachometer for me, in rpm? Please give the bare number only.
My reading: 8800
